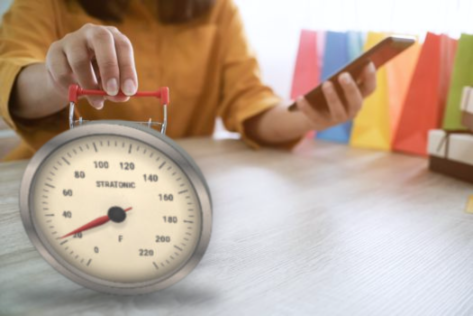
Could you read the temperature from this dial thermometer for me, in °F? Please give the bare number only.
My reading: 24
